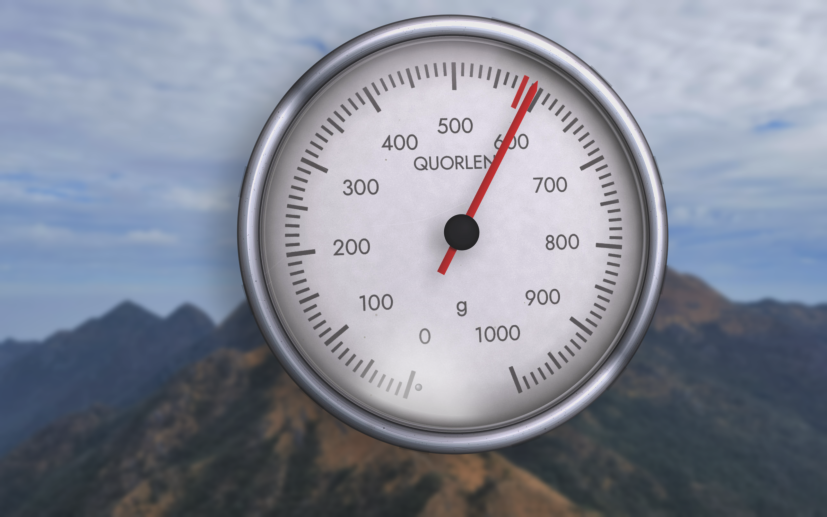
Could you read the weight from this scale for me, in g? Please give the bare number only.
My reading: 590
